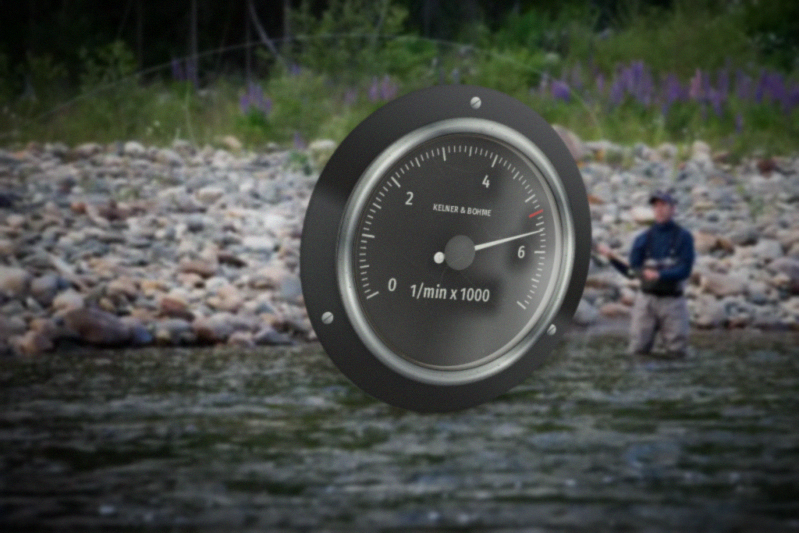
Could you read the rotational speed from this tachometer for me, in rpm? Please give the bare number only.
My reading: 5600
